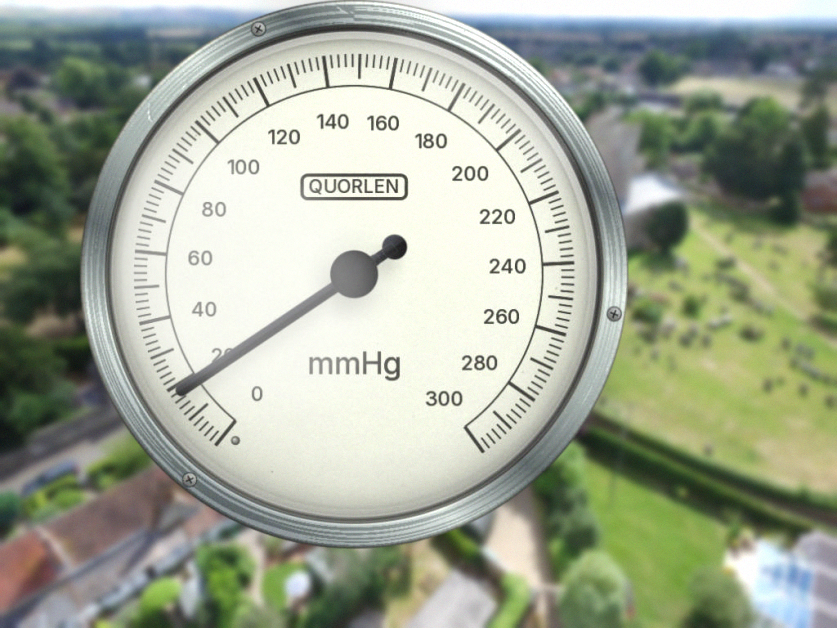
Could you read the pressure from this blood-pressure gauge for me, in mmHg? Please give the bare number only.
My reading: 18
